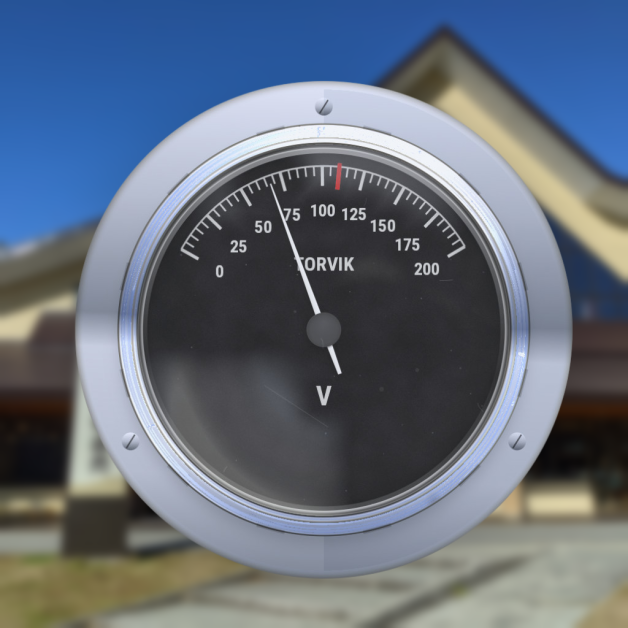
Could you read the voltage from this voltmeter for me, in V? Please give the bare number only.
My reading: 67.5
